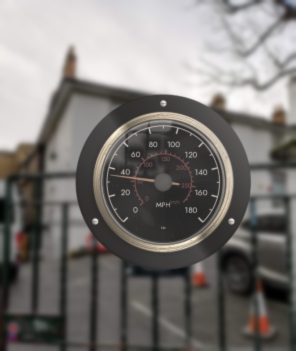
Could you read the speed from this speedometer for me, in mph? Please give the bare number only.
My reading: 35
